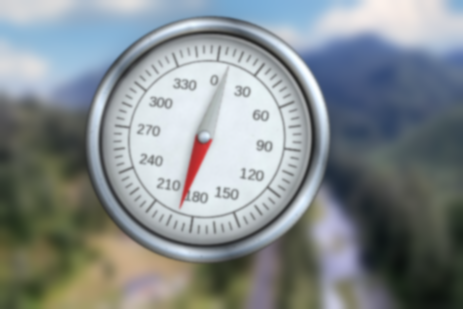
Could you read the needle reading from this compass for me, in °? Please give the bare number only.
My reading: 190
